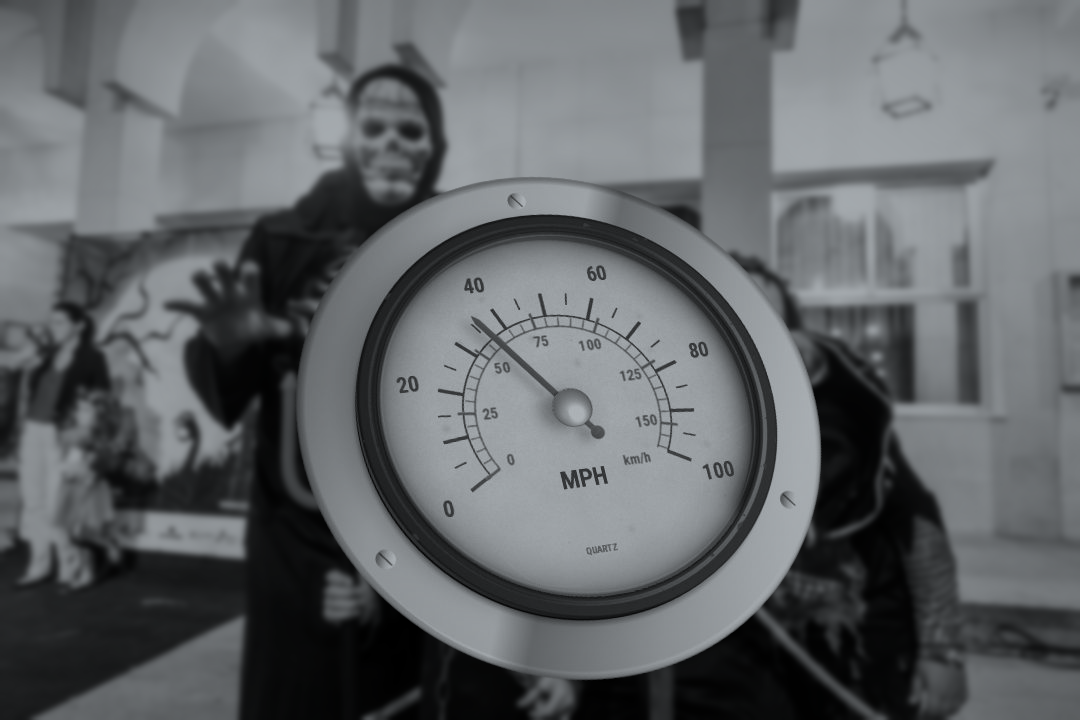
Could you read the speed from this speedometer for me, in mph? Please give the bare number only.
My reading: 35
